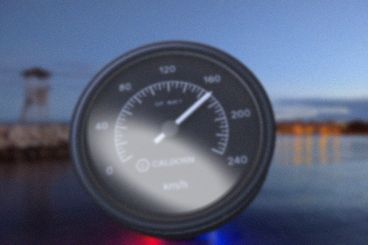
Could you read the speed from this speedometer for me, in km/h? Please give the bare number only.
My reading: 170
